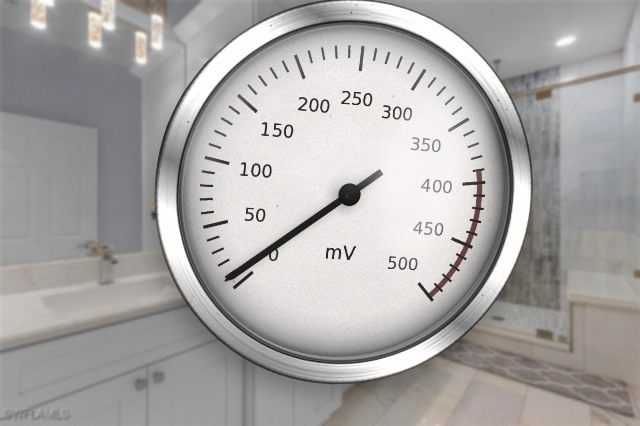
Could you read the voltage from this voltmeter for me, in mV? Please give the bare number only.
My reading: 10
